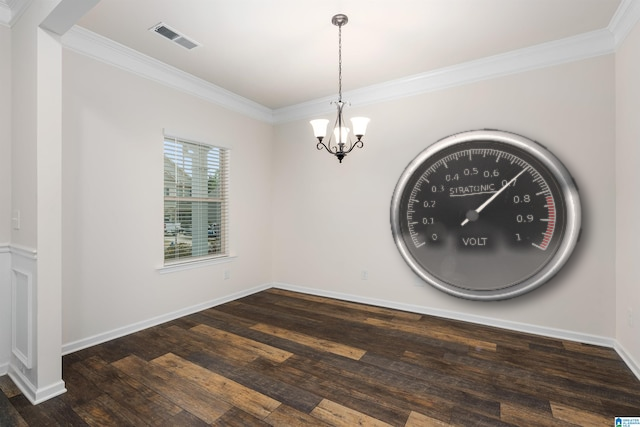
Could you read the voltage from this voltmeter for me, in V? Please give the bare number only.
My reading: 0.7
